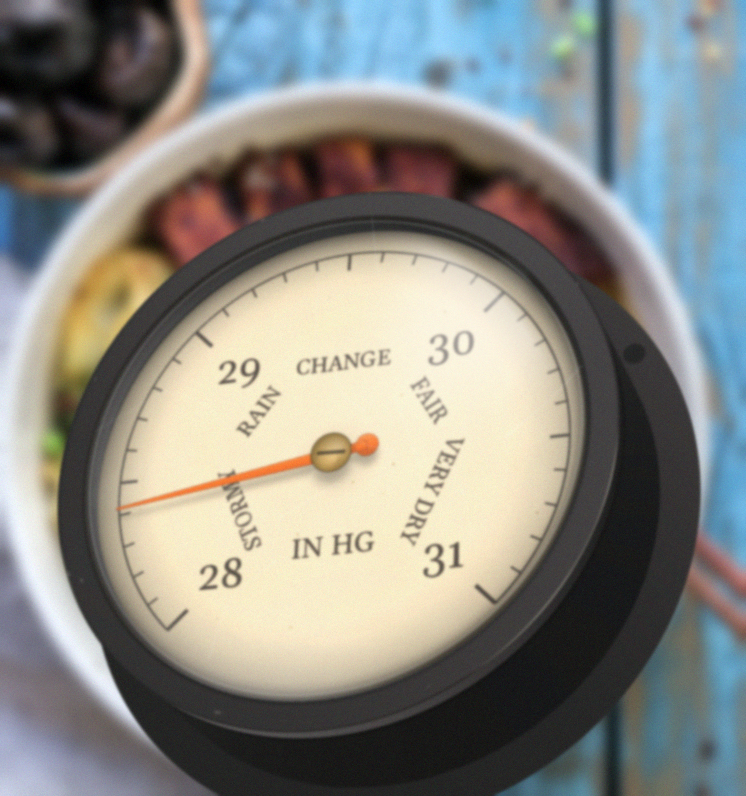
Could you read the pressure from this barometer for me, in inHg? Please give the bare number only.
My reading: 28.4
